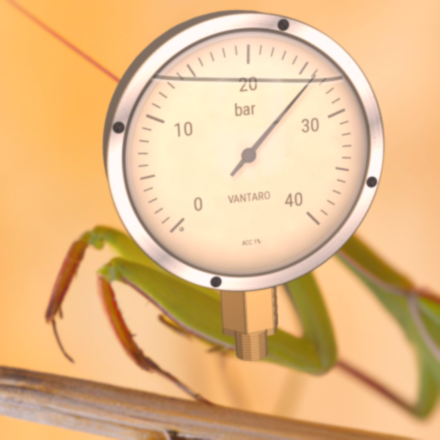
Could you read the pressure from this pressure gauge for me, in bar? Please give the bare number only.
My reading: 26
